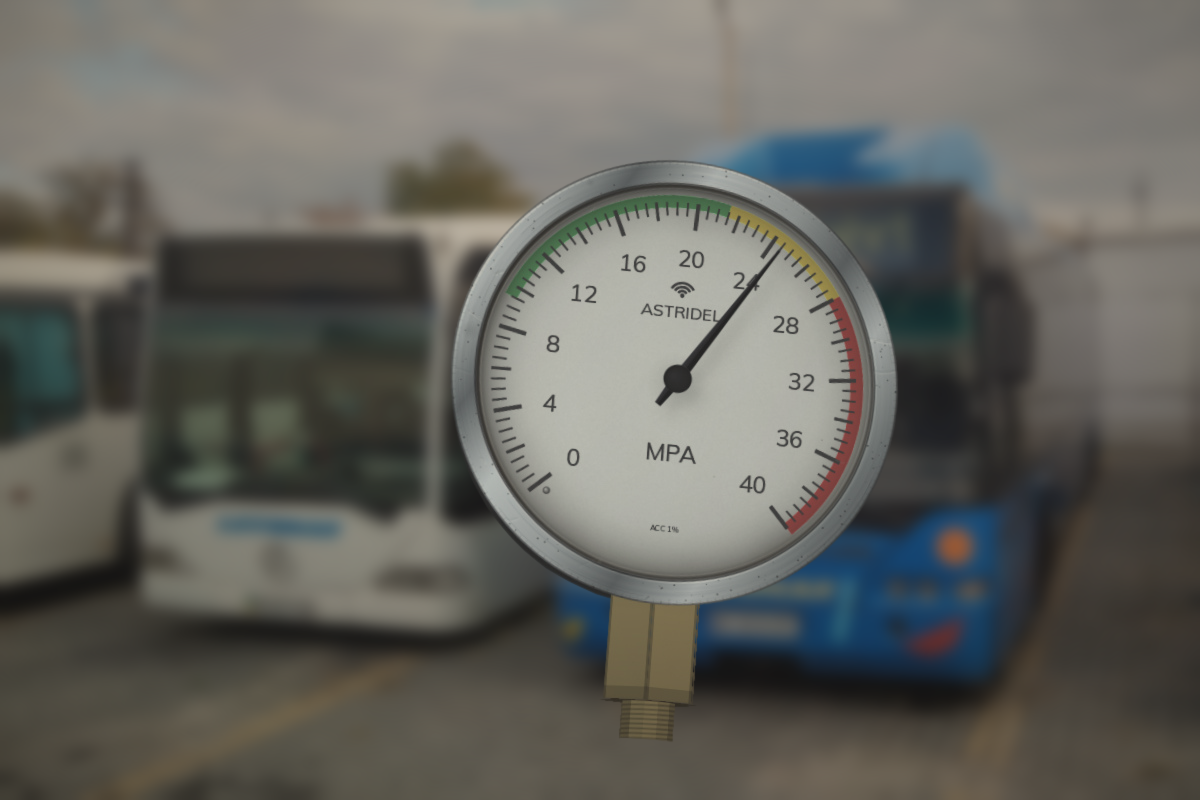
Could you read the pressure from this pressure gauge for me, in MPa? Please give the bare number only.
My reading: 24.5
